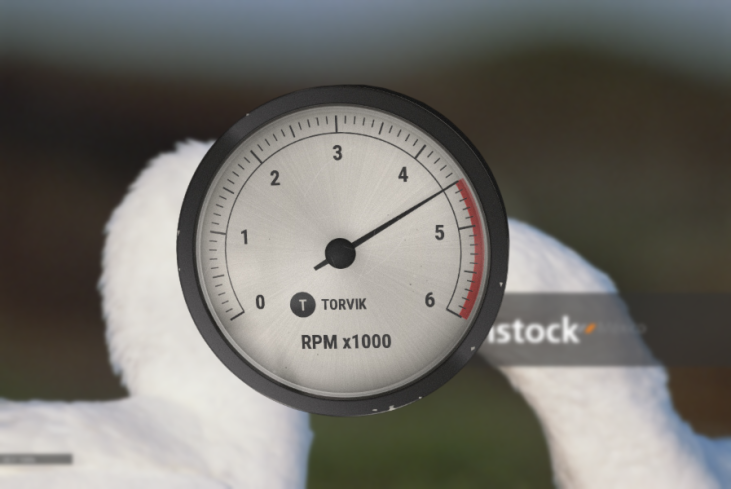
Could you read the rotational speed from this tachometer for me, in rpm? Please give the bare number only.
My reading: 4500
